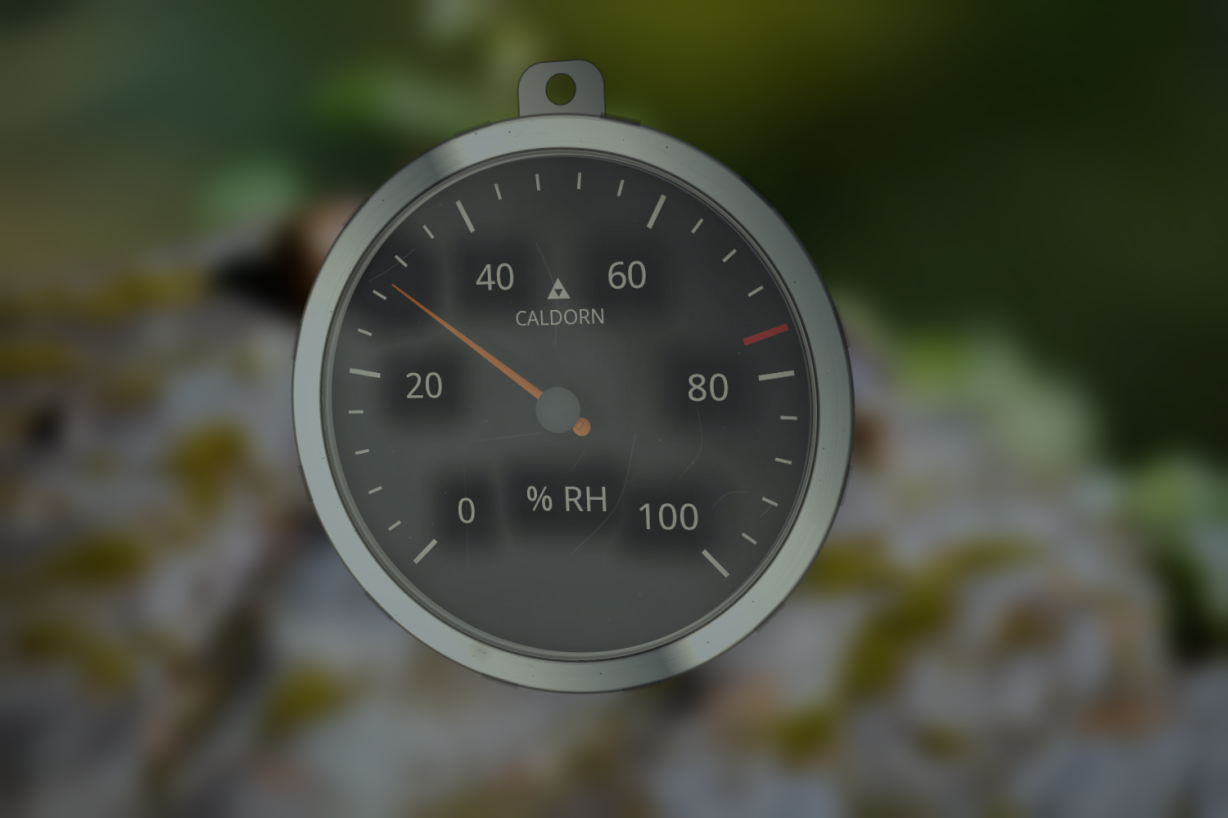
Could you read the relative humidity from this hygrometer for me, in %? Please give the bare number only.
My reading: 30
